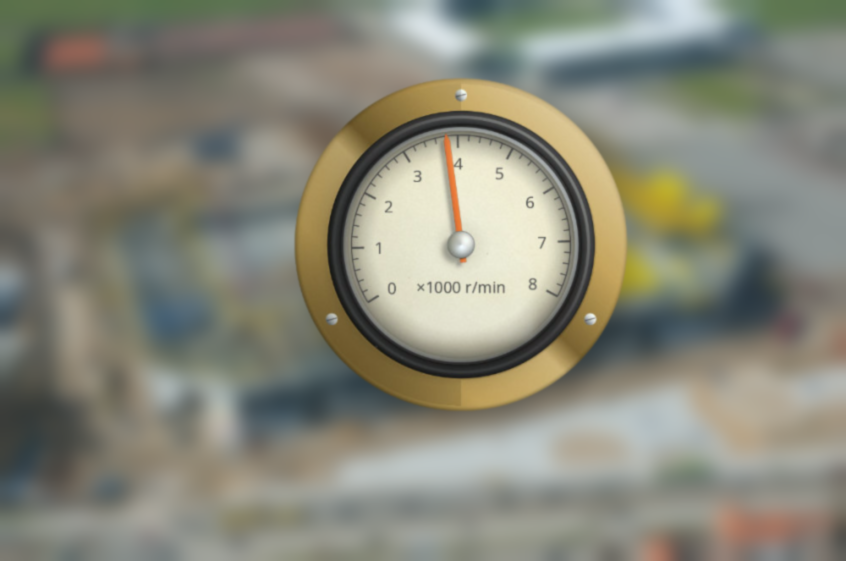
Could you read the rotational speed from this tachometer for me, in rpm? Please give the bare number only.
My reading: 3800
